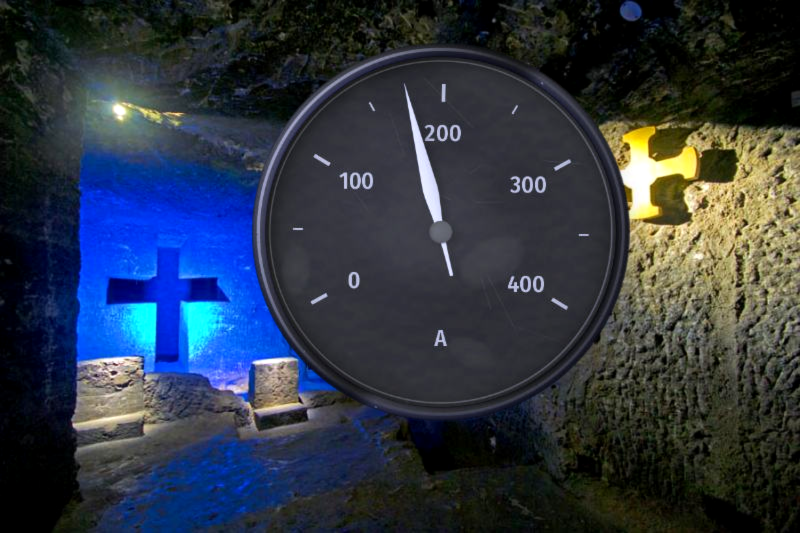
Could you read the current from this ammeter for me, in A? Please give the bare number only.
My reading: 175
